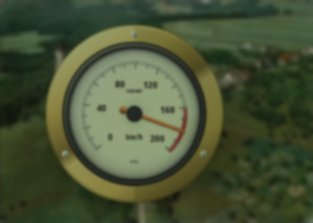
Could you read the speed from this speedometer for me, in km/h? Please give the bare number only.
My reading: 180
